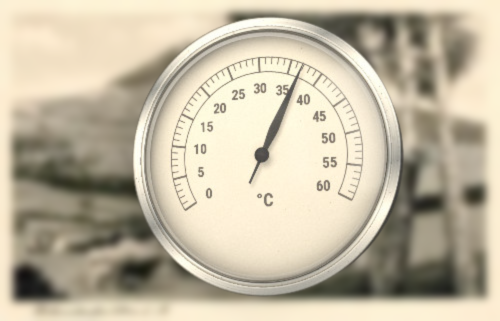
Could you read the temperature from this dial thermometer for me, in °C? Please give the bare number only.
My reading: 37
